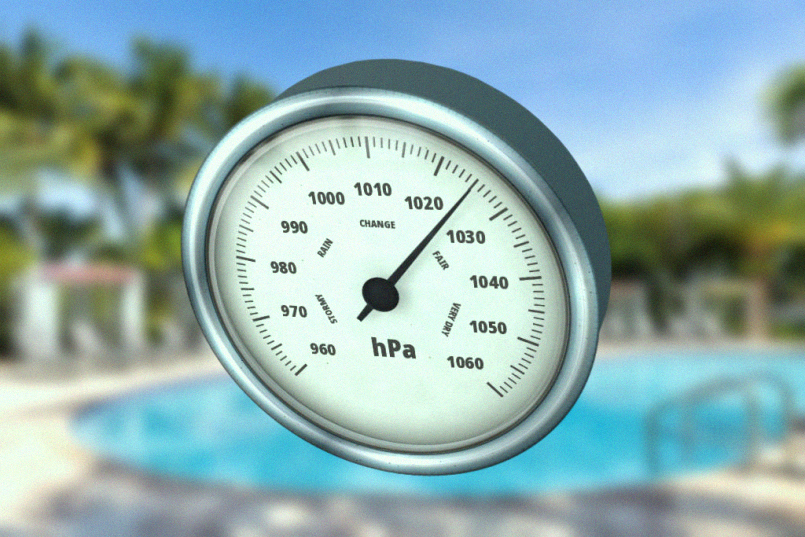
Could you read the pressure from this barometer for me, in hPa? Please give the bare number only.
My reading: 1025
